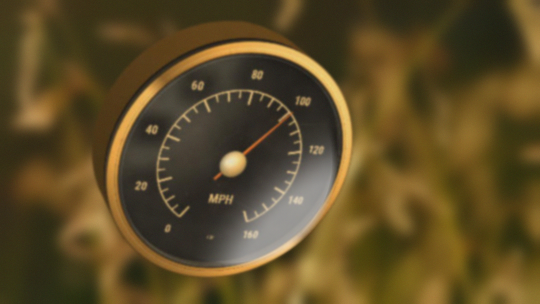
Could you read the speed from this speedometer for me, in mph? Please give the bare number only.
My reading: 100
